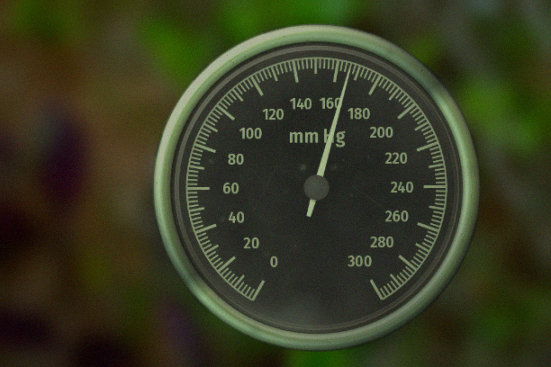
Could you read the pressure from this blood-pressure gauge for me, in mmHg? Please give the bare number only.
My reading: 166
